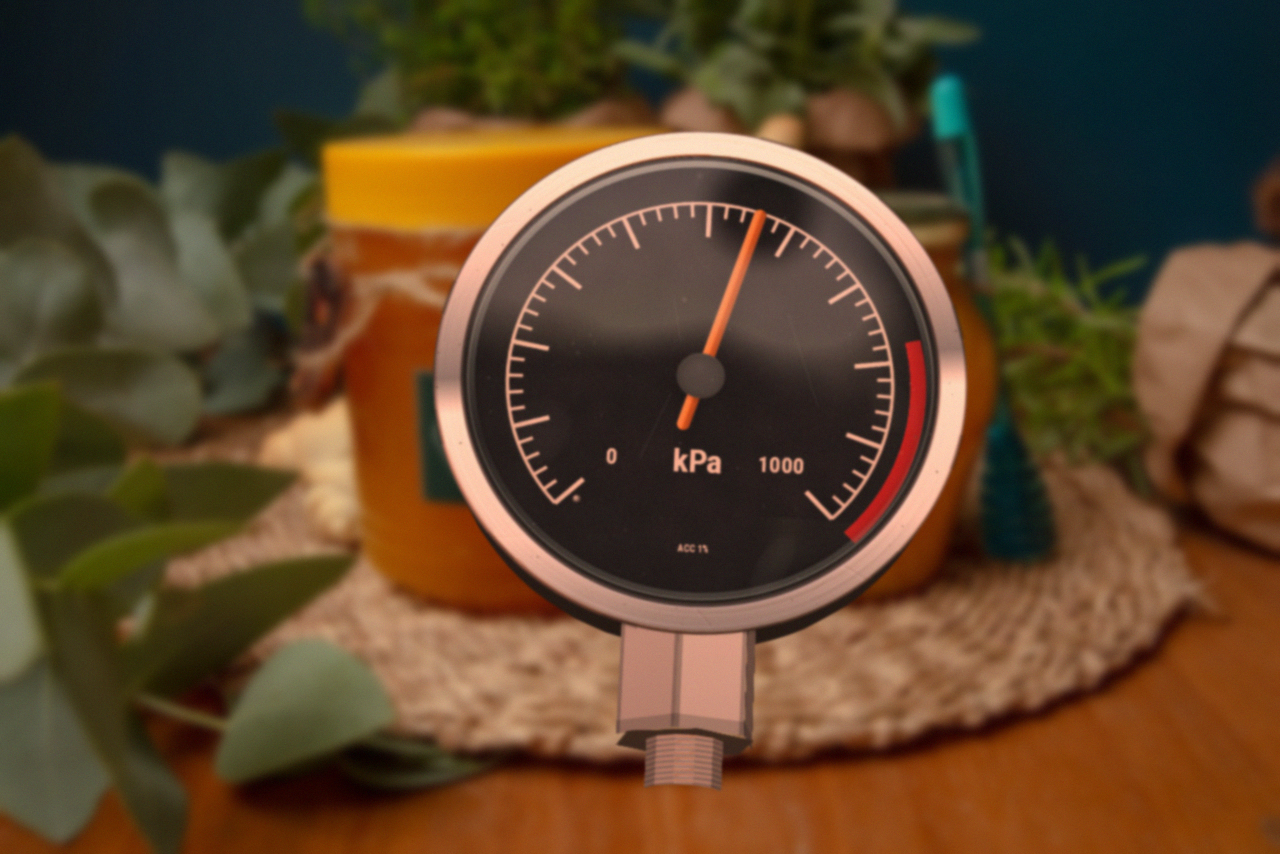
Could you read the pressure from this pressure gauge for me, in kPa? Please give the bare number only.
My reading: 560
